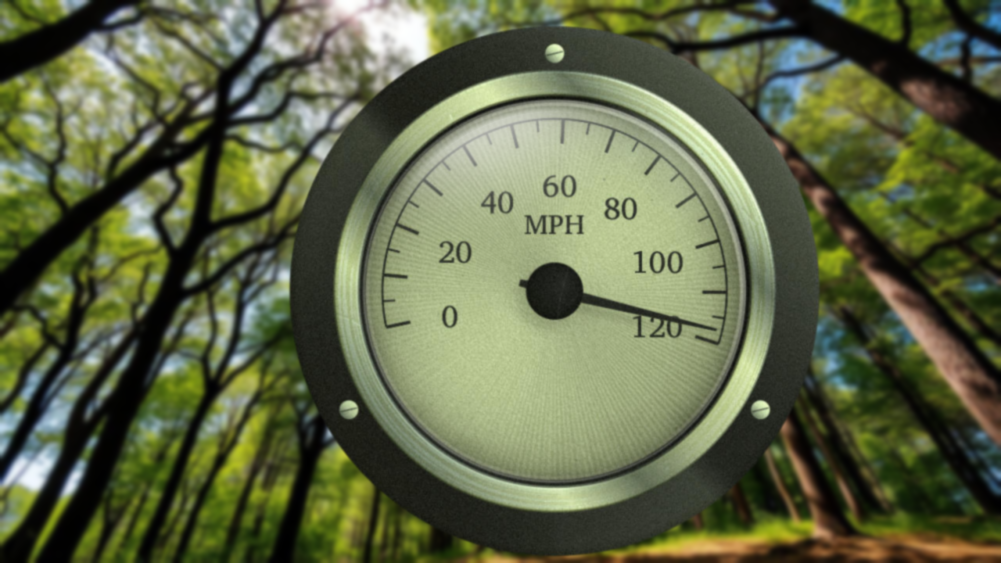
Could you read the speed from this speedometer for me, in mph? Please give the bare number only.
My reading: 117.5
